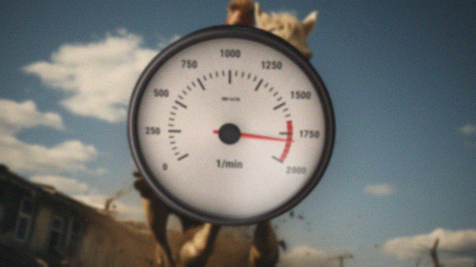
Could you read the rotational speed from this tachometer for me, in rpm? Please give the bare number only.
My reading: 1800
